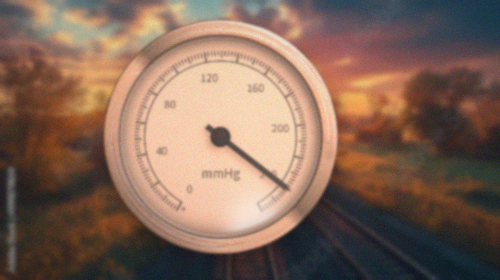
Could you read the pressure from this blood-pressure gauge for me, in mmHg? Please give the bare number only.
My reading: 240
